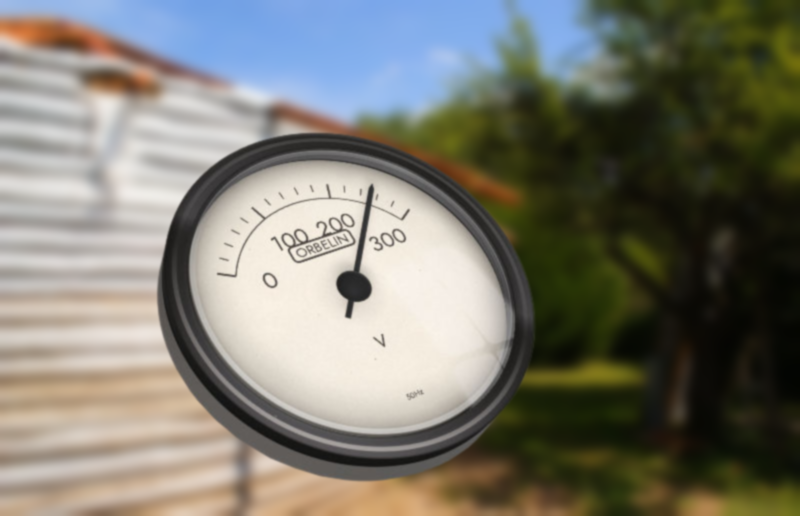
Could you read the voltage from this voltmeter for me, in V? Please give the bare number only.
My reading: 250
